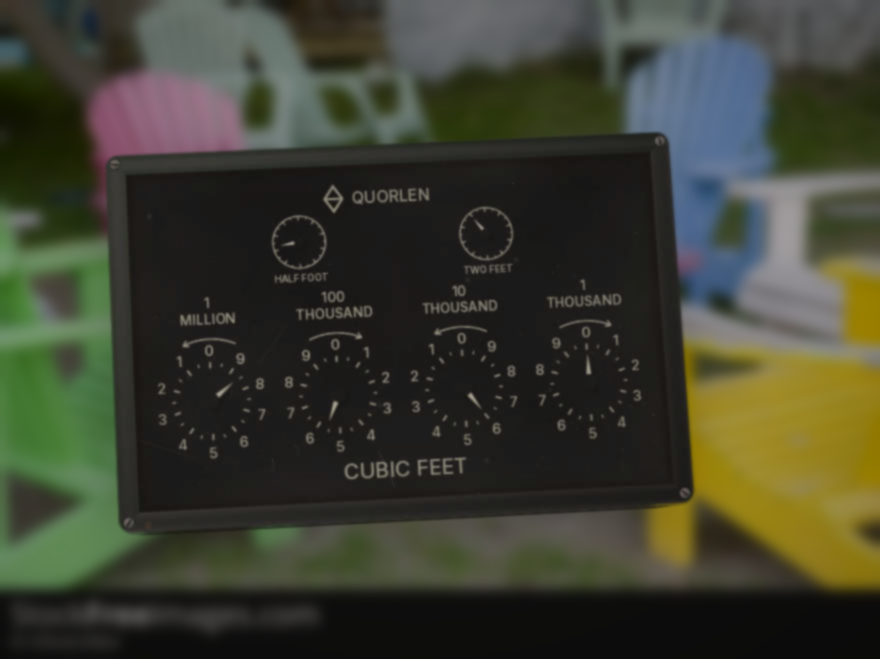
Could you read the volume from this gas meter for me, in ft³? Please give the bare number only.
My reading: 856000
